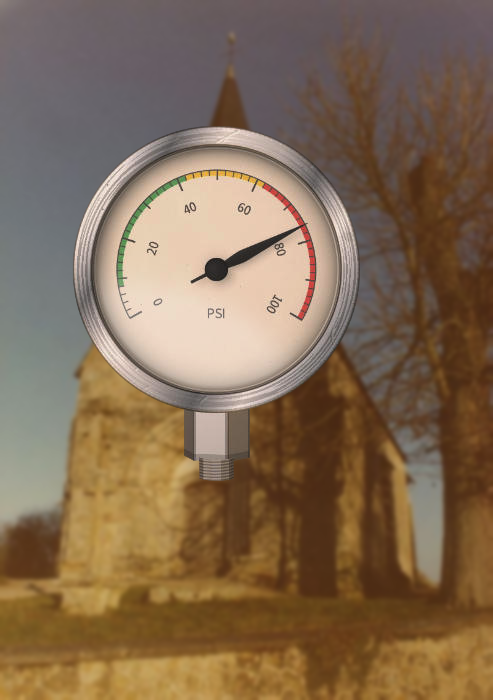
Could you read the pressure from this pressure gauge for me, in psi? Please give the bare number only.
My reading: 76
